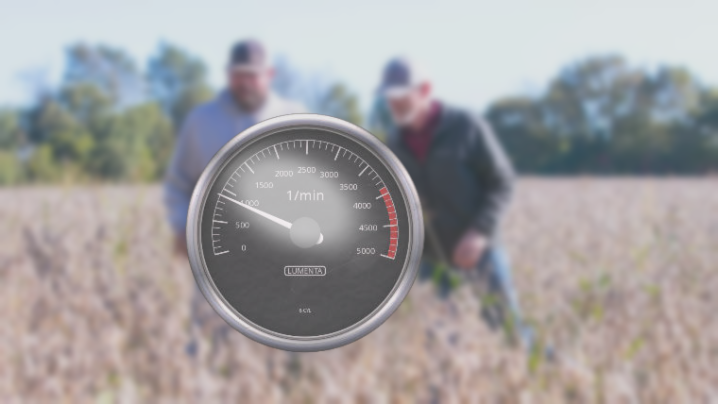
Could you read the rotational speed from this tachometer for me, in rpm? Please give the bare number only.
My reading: 900
